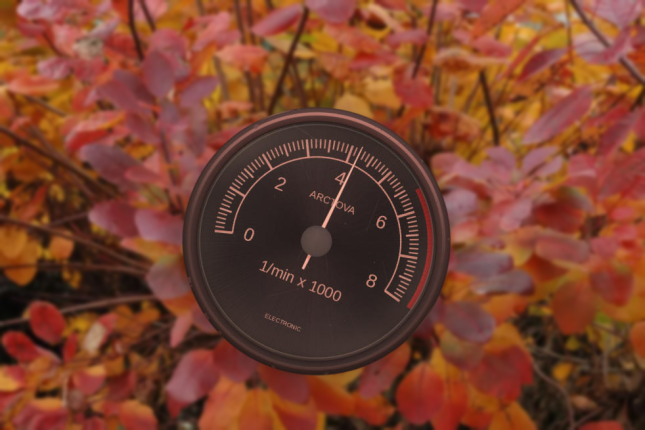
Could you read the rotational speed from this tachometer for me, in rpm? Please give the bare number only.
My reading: 4200
